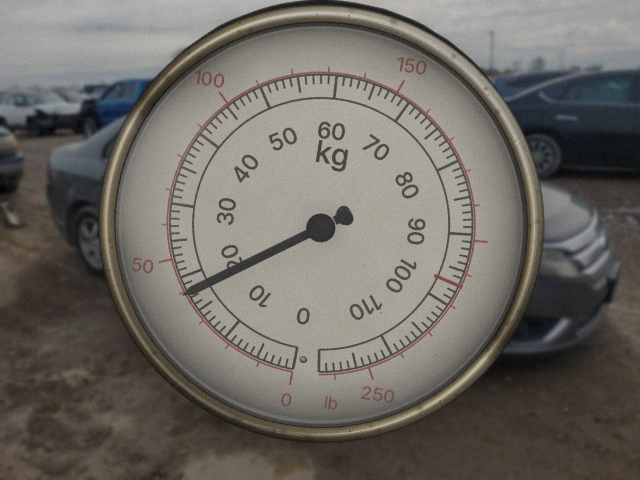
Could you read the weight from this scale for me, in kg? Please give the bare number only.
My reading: 18
